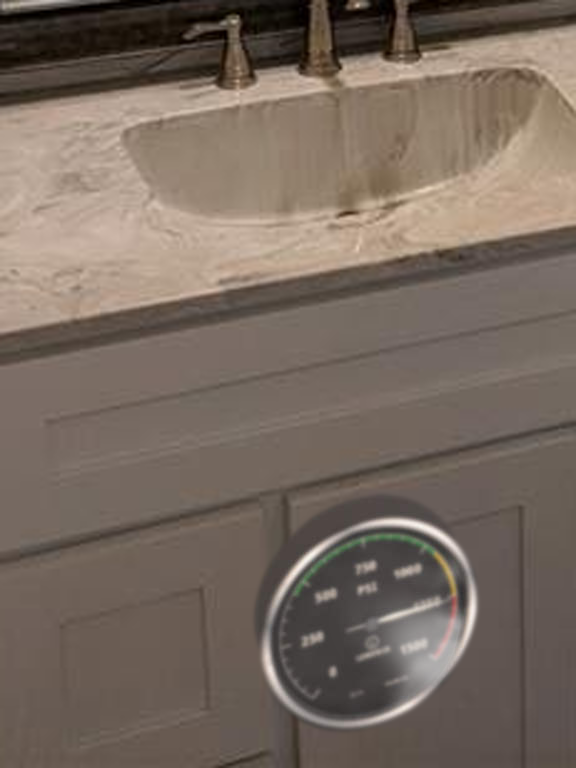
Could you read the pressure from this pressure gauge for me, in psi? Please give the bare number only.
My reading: 1250
